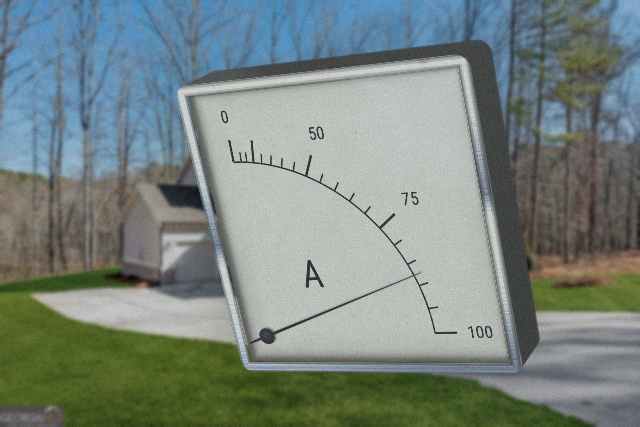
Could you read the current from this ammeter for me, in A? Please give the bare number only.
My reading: 87.5
